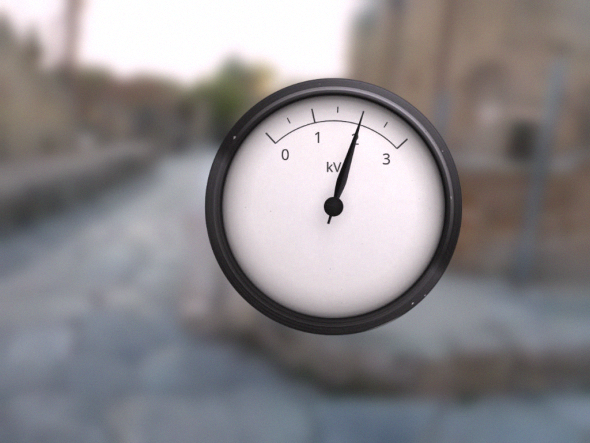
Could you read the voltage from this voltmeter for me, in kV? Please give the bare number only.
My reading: 2
